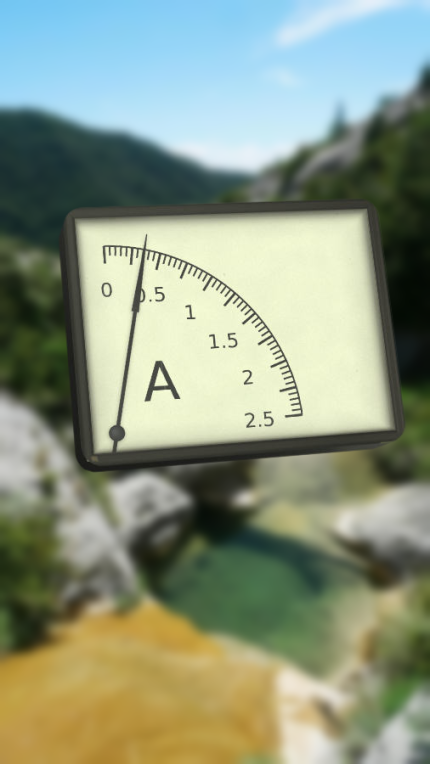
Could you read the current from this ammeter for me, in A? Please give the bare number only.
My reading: 0.35
